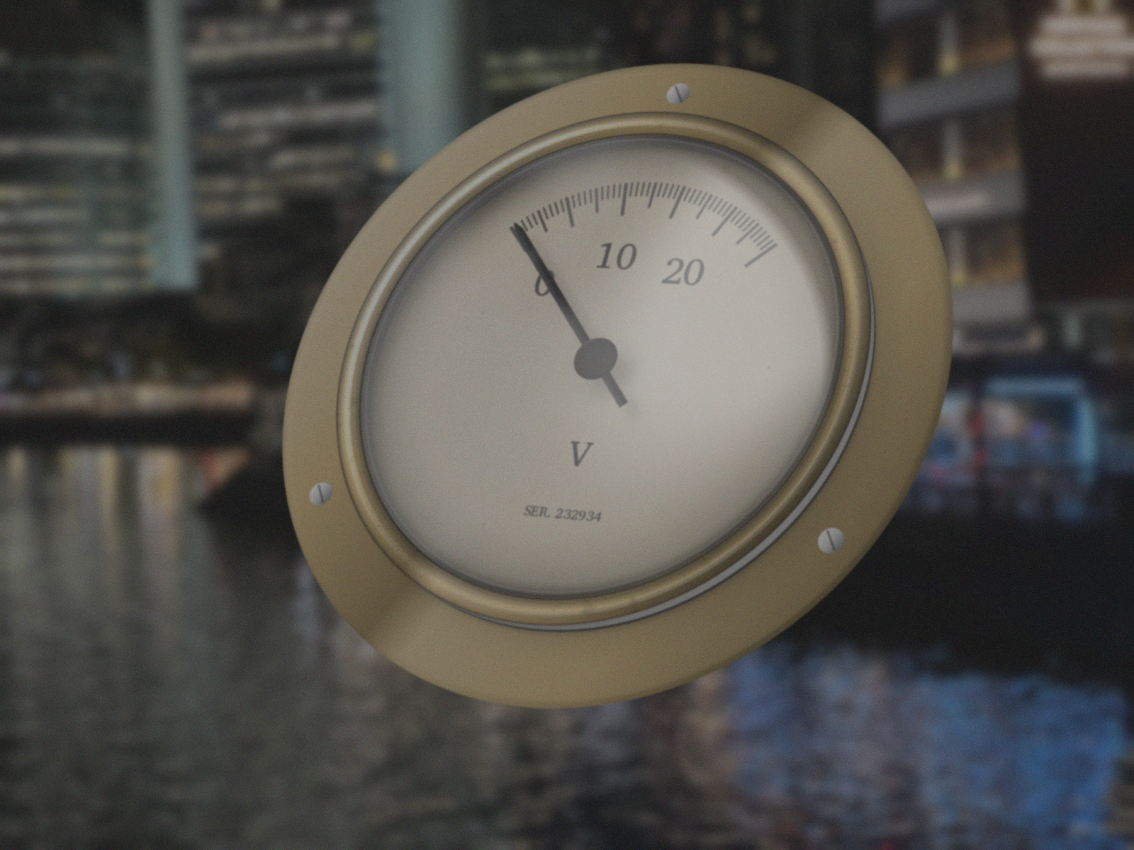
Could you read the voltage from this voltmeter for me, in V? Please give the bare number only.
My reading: 0.5
